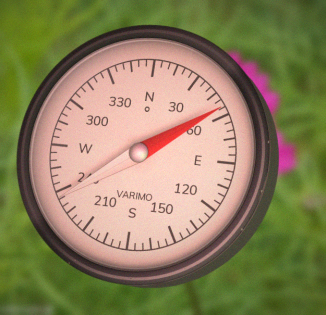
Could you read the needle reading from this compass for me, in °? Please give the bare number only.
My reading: 55
